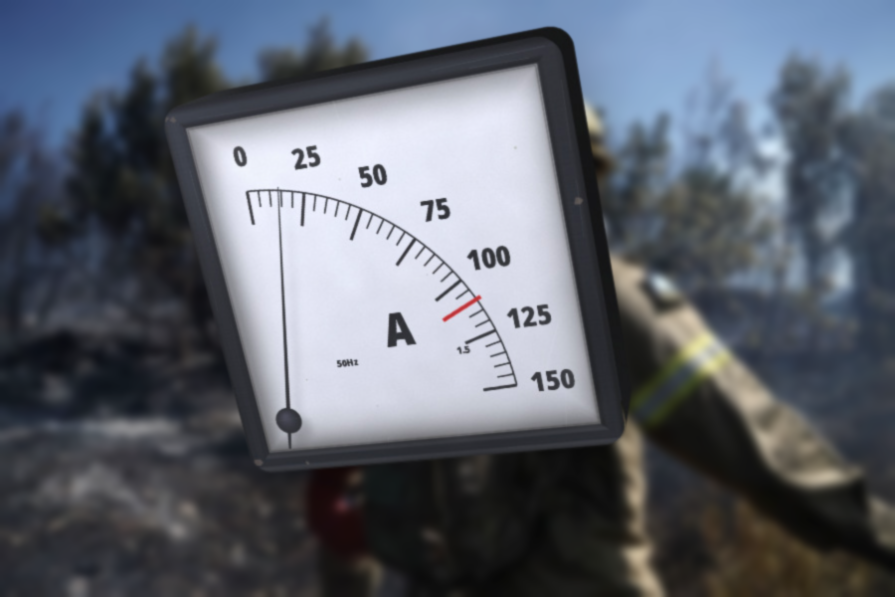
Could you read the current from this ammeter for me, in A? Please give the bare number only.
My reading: 15
